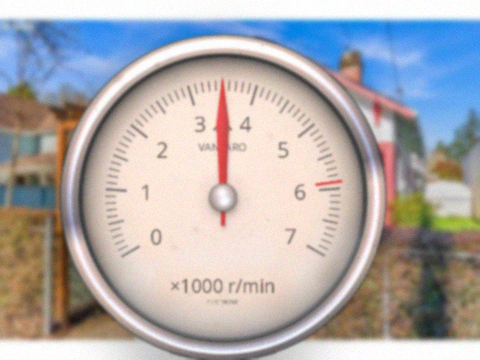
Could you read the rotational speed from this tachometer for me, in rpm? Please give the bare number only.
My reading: 3500
